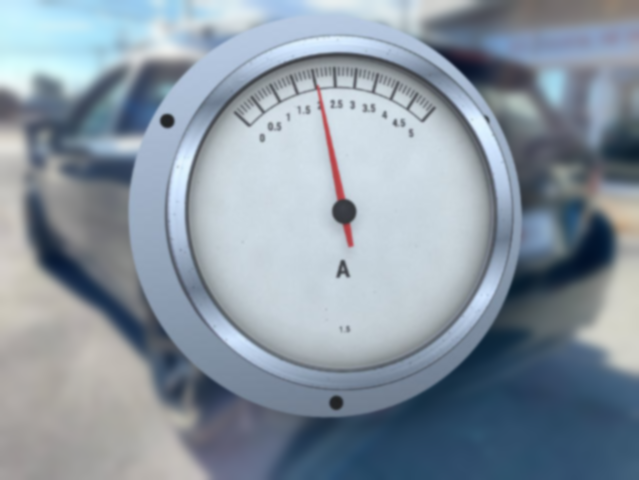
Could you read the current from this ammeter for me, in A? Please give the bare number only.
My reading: 2
